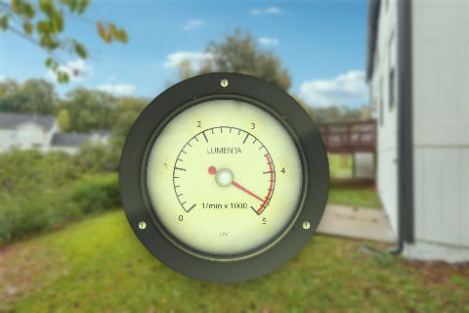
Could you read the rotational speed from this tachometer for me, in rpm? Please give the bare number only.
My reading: 4700
